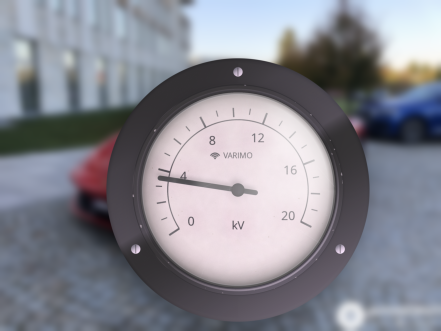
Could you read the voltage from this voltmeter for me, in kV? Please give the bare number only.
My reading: 3.5
